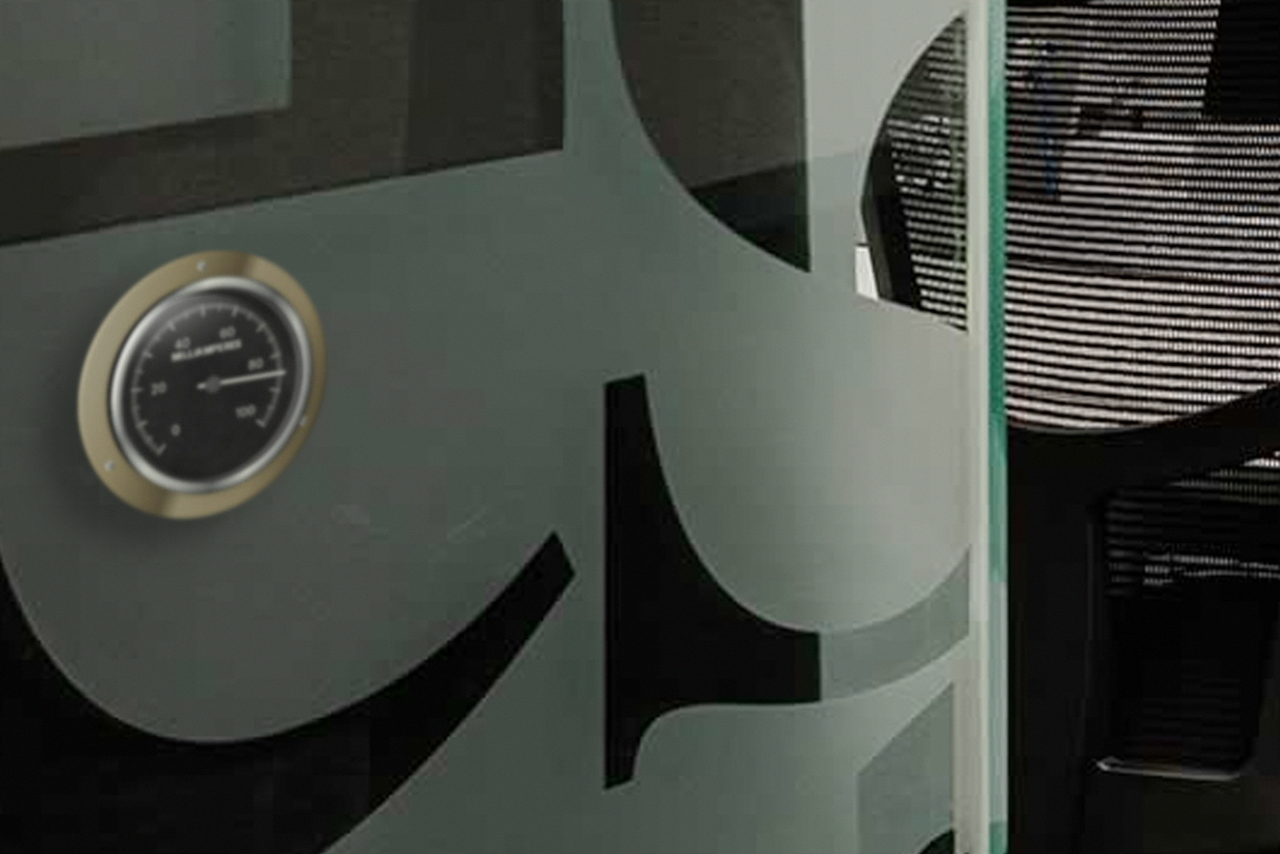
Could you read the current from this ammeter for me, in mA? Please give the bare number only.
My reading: 85
